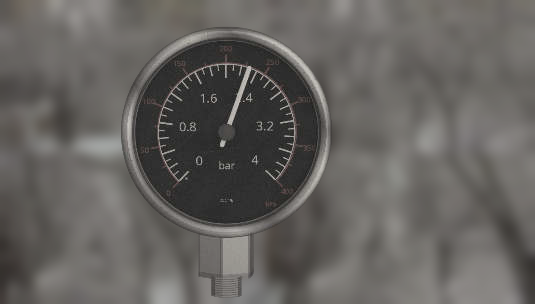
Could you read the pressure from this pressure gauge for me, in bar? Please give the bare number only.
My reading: 2.3
